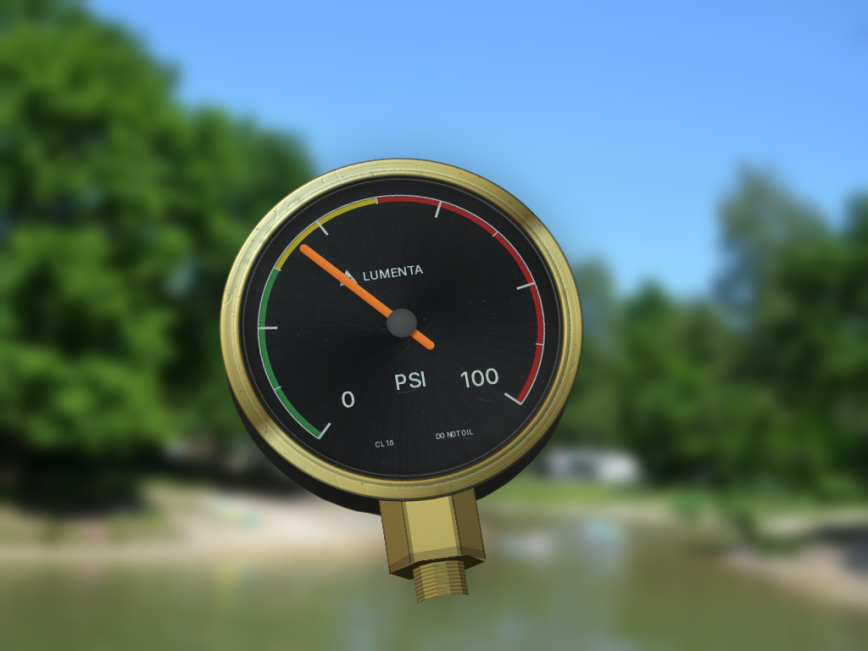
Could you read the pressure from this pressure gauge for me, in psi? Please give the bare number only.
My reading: 35
